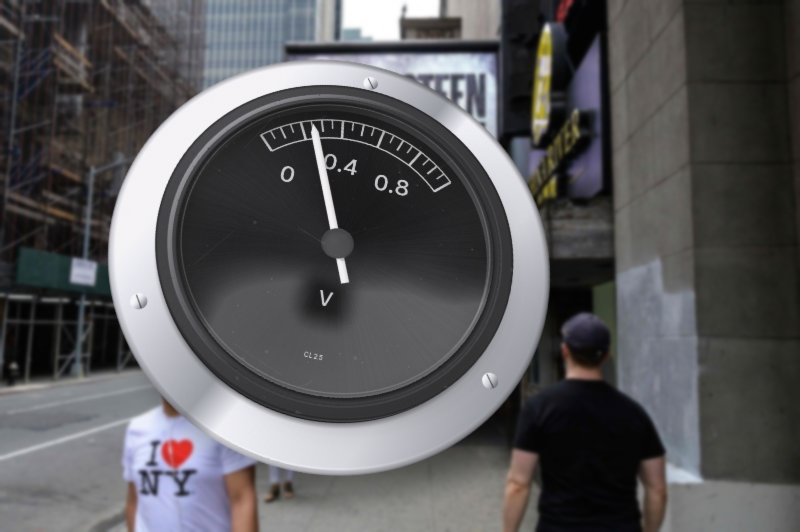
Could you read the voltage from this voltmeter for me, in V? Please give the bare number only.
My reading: 0.25
